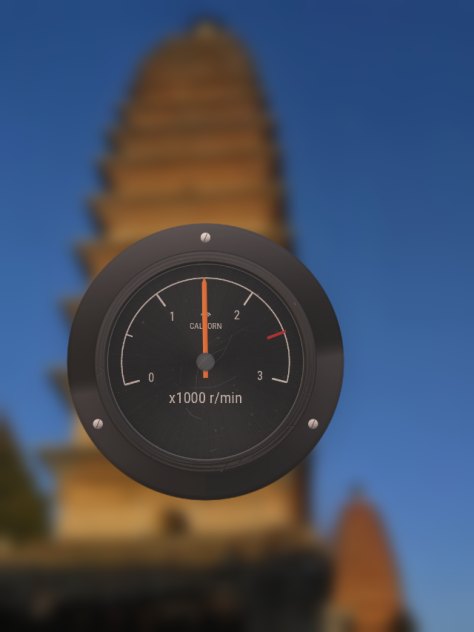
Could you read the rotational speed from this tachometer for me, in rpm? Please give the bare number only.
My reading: 1500
